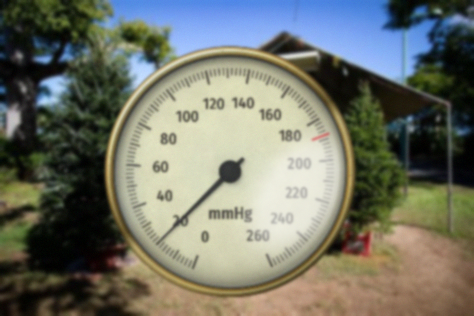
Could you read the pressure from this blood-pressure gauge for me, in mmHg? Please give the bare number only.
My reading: 20
